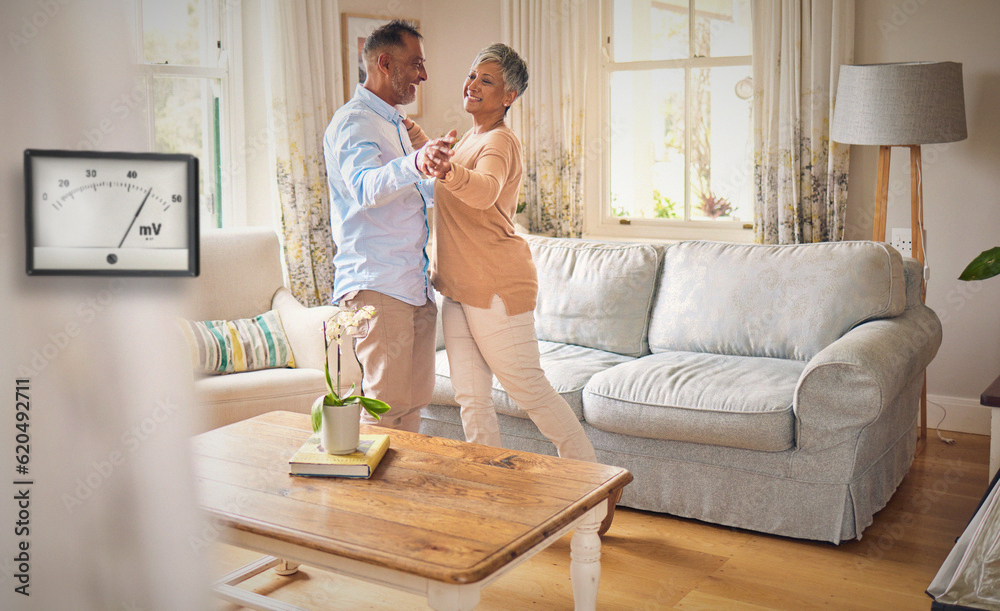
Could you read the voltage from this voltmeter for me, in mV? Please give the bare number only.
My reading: 45
